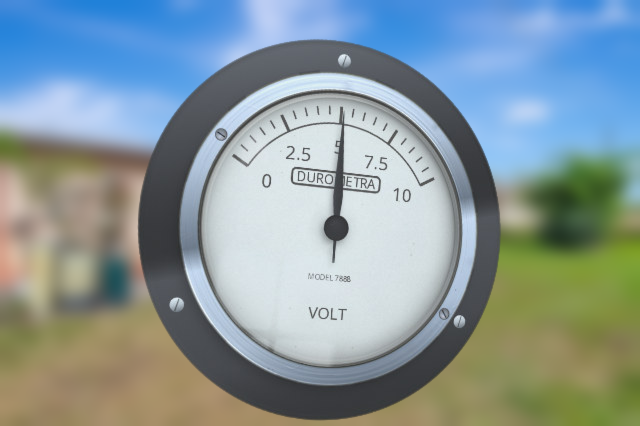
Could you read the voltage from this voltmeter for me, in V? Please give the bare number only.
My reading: 5
